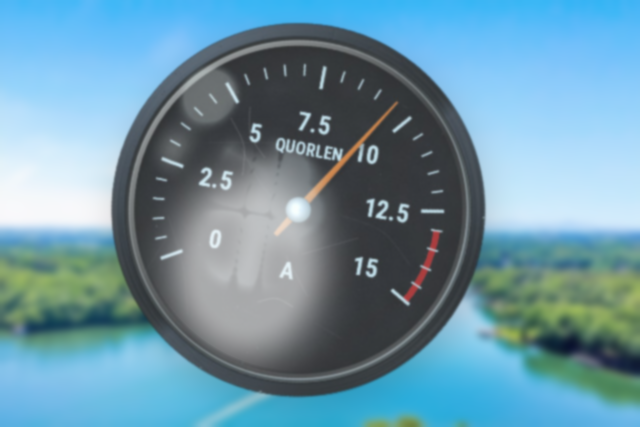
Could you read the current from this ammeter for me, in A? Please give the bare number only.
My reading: 9.5
